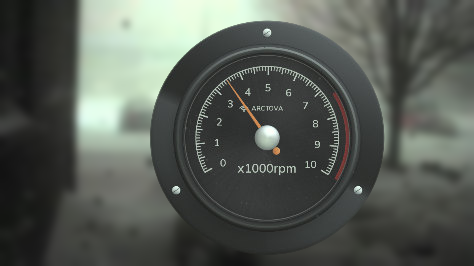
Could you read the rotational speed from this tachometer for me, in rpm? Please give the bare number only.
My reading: 3500
